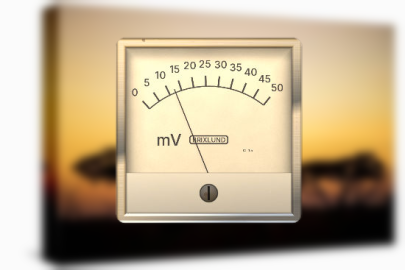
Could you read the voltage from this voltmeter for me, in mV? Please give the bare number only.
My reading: 12.5
